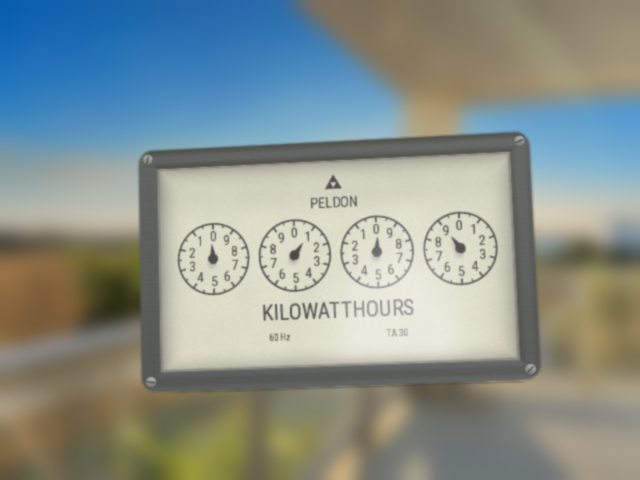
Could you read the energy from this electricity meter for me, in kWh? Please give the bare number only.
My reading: 99
